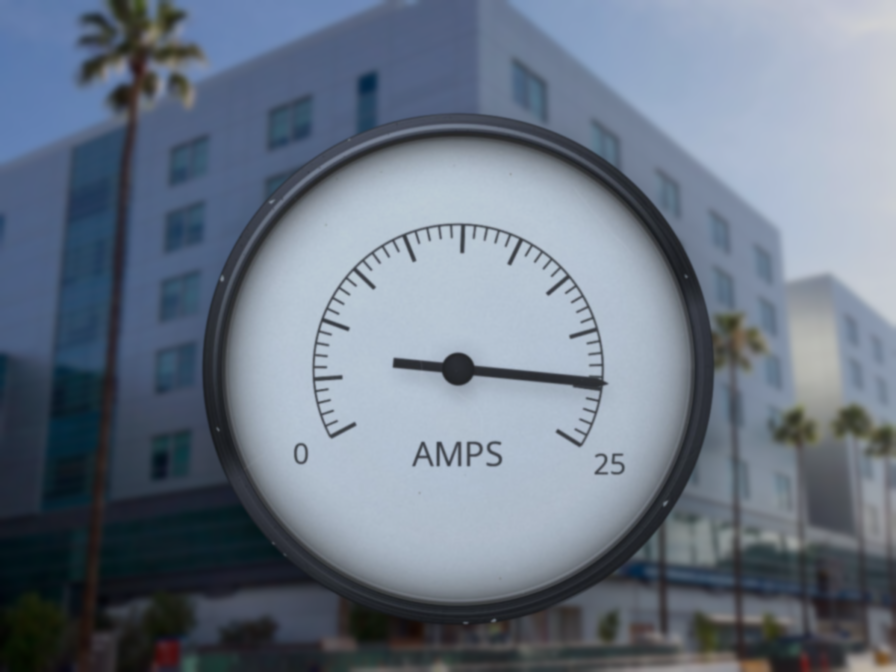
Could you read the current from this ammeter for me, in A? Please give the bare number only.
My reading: 22.25
